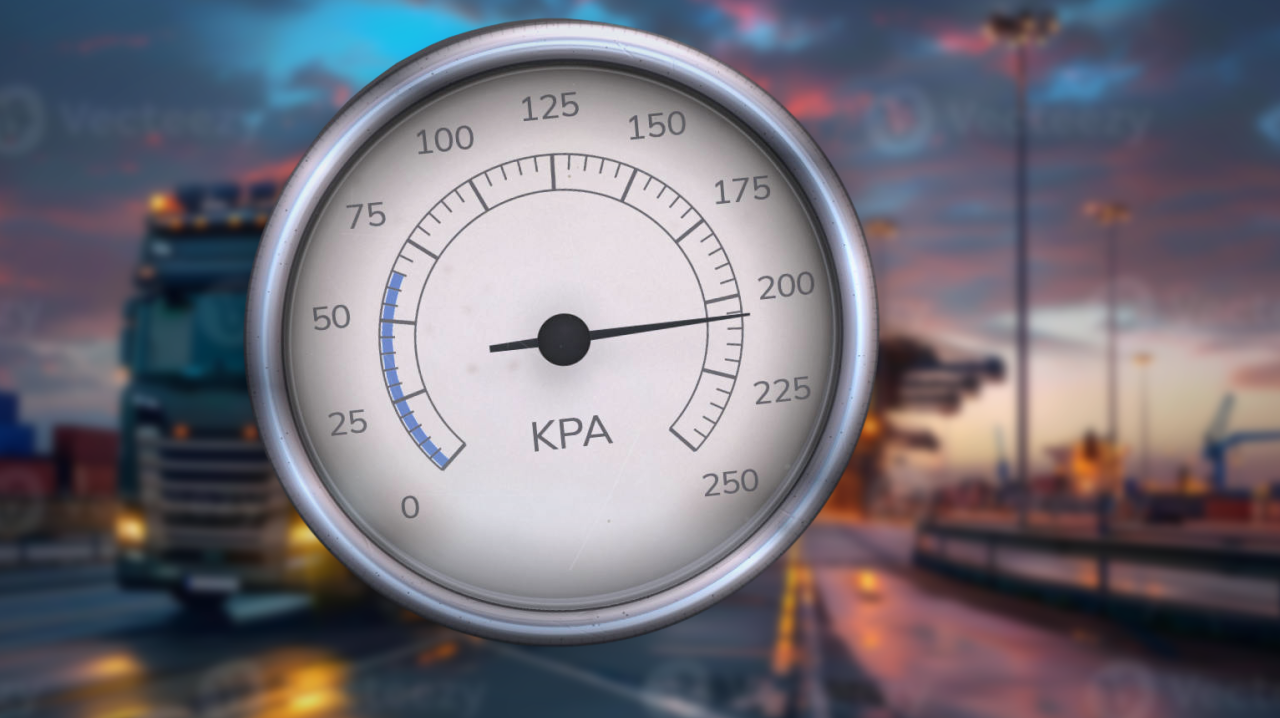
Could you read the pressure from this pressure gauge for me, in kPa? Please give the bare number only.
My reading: 205
